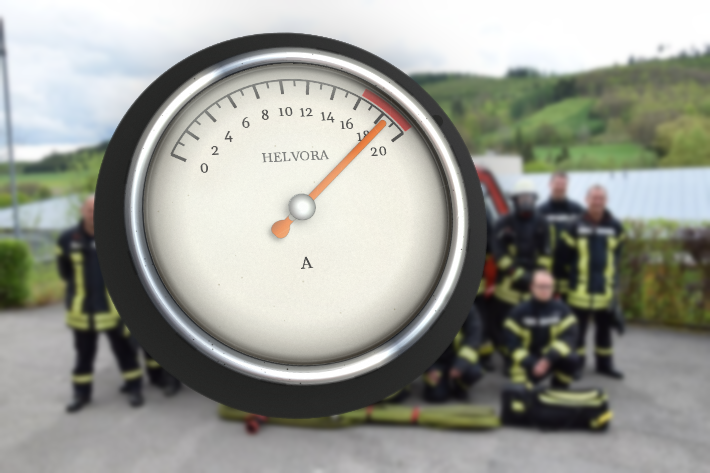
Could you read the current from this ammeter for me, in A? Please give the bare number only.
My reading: 18.5
